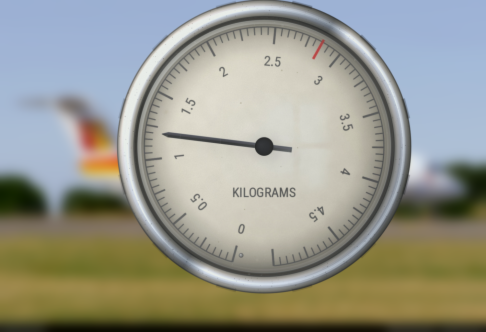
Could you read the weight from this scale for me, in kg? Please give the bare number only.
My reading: 1.2
